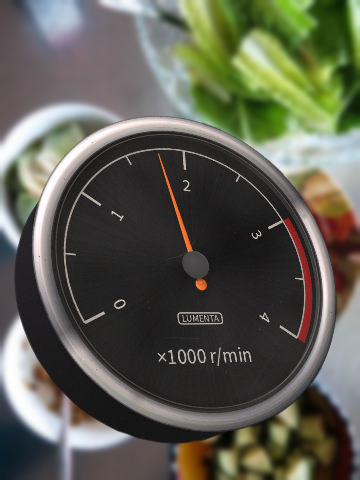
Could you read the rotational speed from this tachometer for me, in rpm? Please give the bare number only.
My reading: 1750
